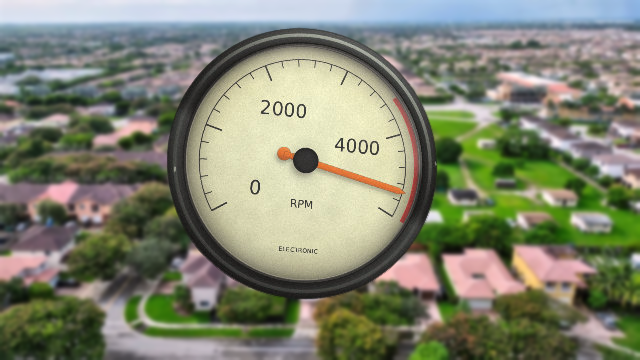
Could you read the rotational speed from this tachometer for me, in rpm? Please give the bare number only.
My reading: 4700
